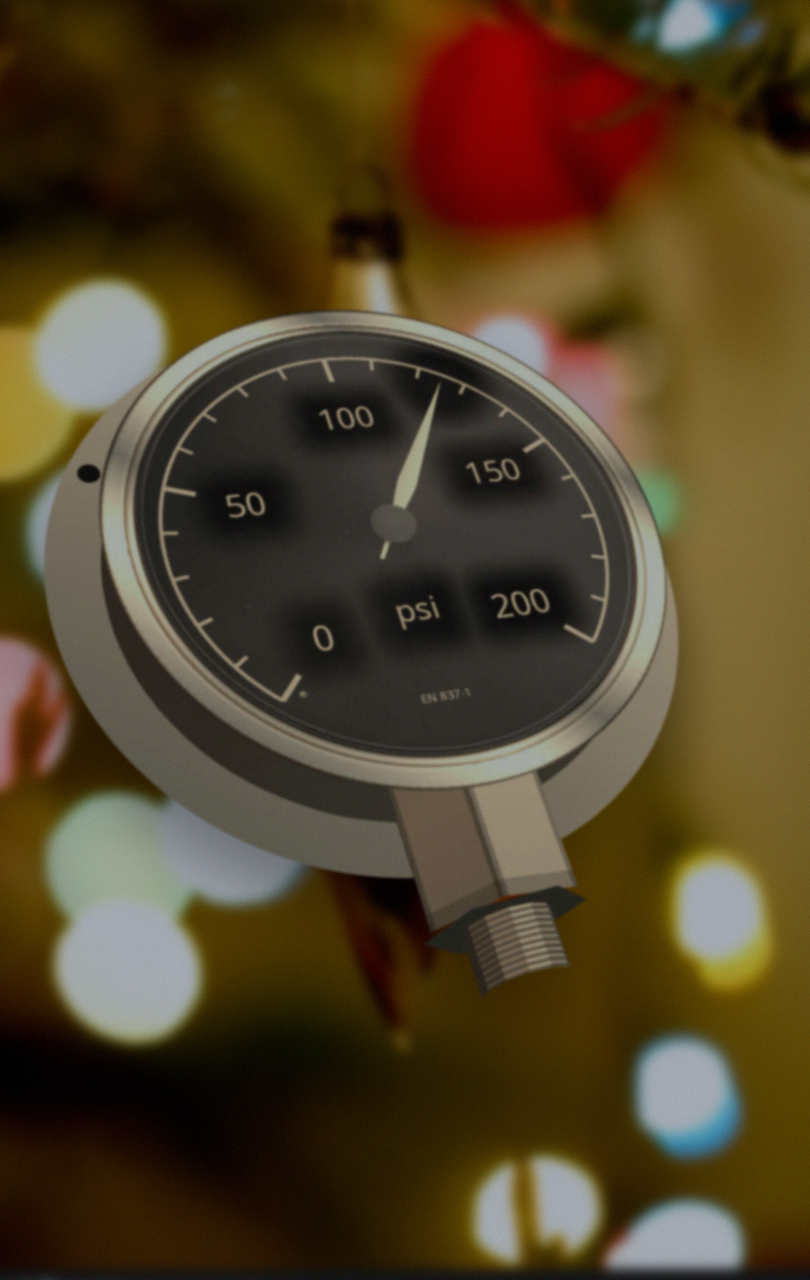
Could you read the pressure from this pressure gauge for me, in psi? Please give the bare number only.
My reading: 125
